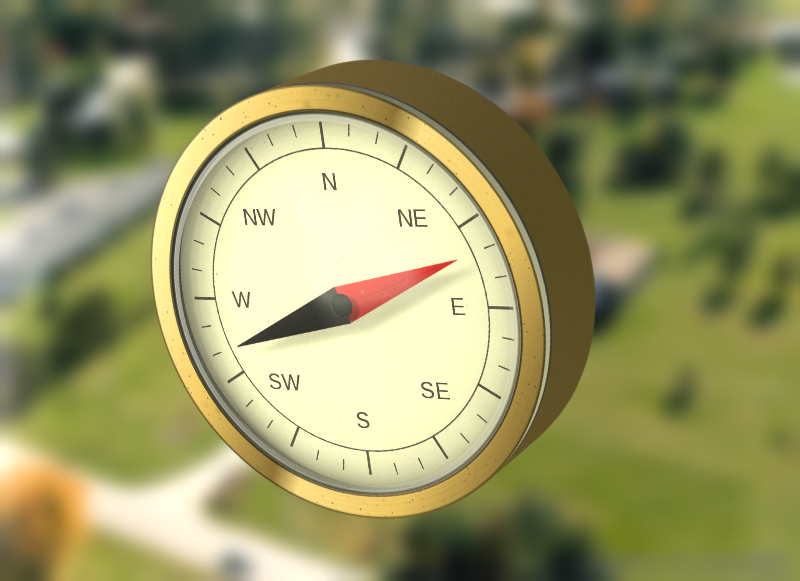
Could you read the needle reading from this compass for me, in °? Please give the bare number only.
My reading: 70
